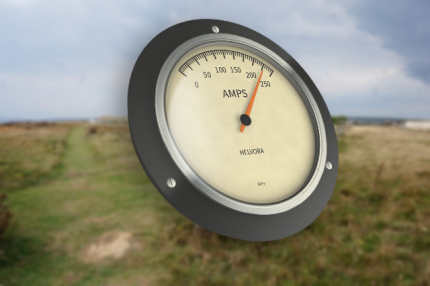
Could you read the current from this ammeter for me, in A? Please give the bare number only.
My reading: 225
